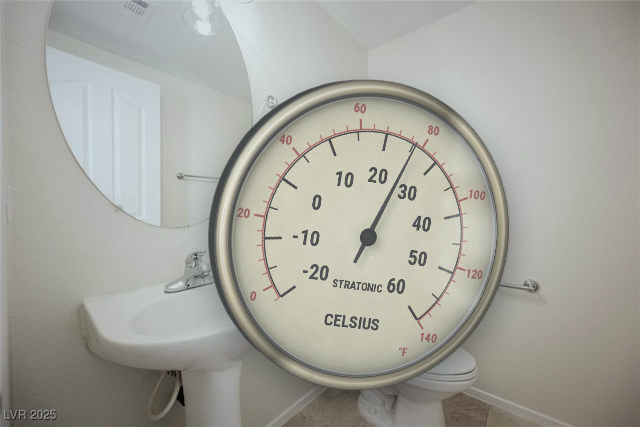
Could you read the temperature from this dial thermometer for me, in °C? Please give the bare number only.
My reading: 25
